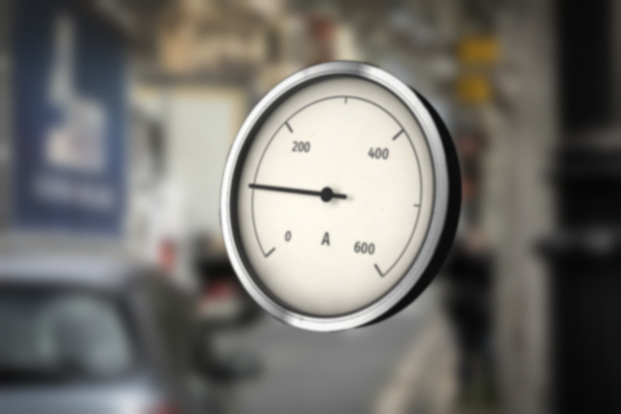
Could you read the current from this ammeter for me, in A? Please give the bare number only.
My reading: 100
